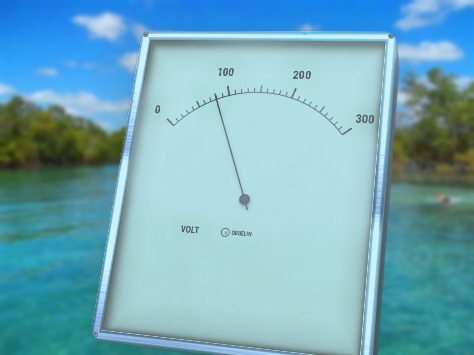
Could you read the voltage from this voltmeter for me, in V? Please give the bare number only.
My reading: 80
